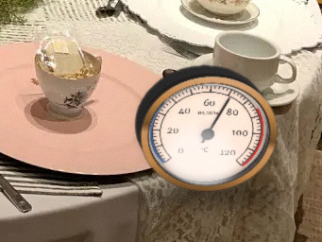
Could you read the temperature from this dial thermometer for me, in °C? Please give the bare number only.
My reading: 70
